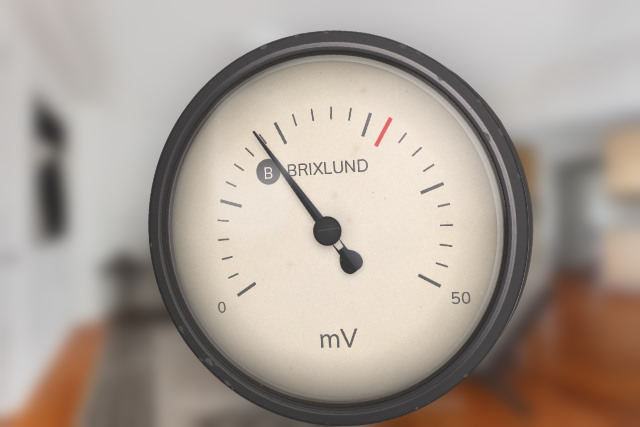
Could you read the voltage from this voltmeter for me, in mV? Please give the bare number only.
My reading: 18
